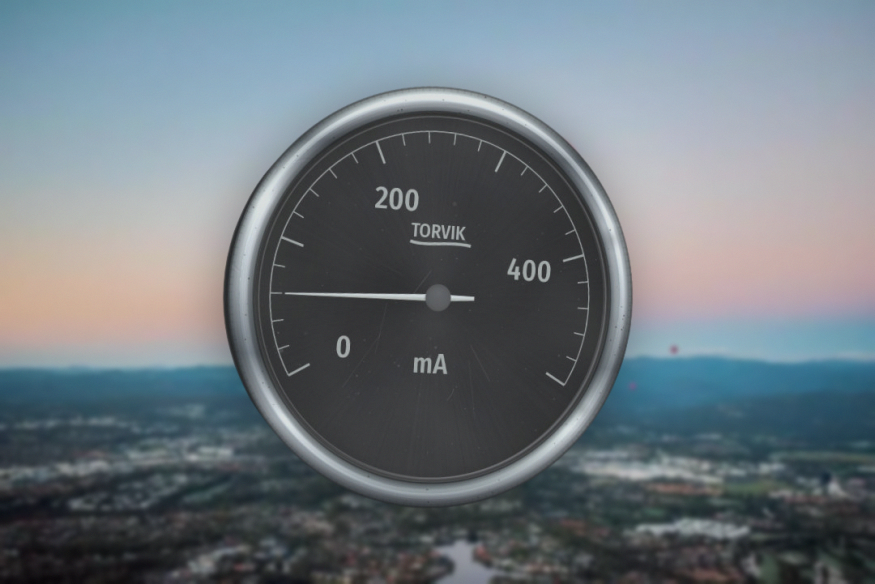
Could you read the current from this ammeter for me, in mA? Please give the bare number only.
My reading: 60
